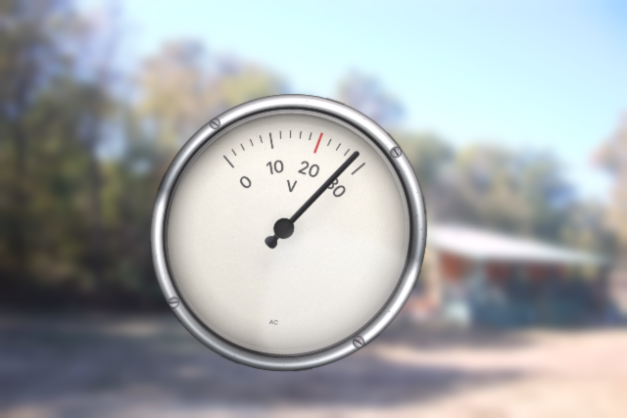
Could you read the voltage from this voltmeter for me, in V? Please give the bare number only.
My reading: 28
